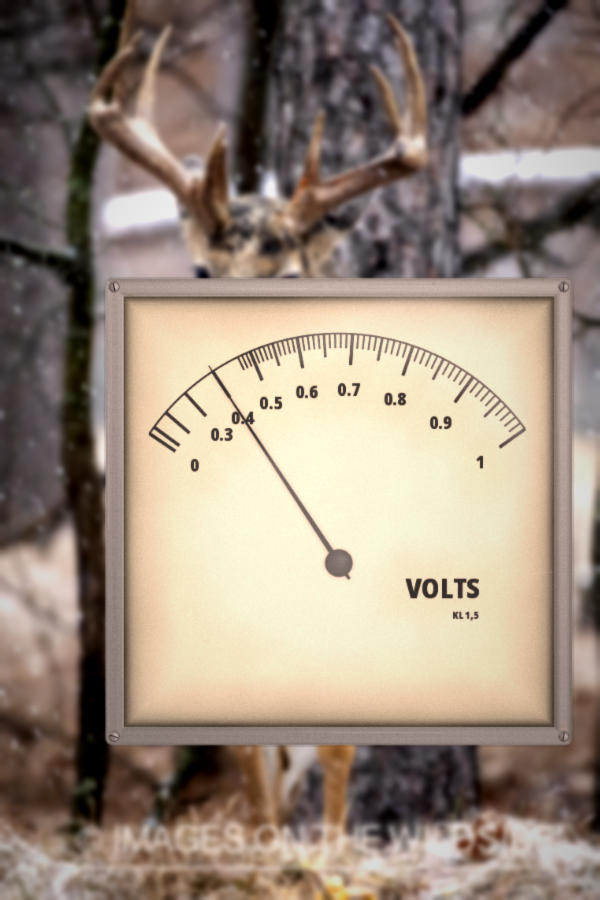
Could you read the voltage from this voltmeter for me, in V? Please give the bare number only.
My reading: 0.4
